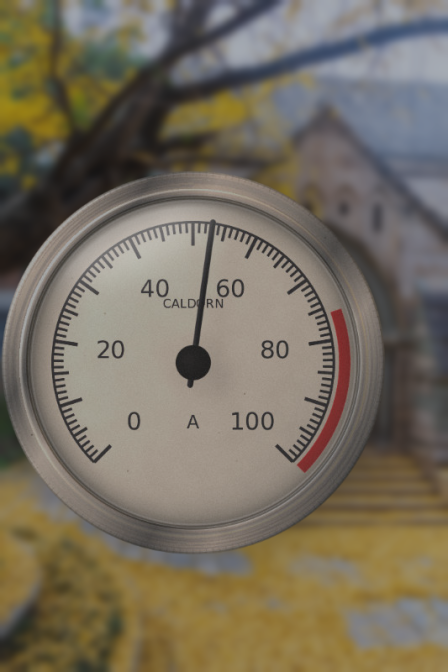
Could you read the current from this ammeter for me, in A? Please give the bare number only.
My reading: 53
